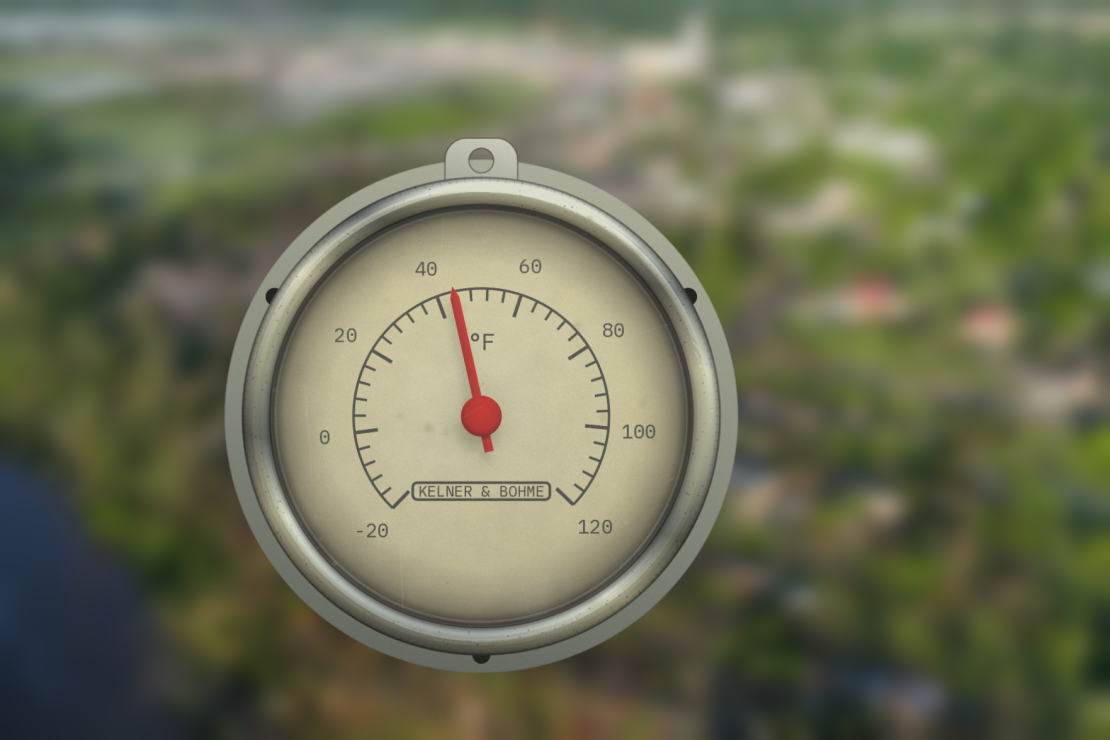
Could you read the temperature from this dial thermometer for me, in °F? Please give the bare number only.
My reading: 44
